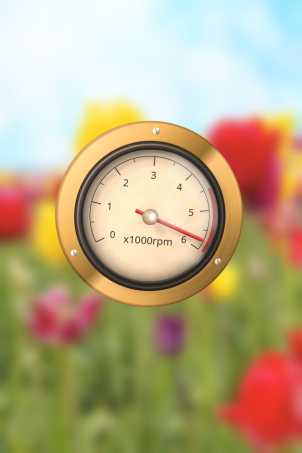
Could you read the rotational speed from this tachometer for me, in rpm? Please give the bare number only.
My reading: 5750
